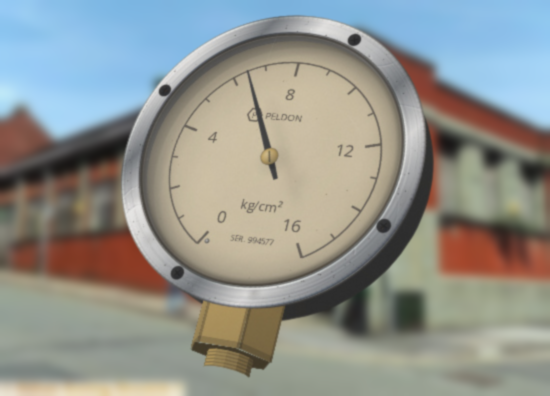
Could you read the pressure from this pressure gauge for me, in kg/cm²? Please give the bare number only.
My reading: 6.5
